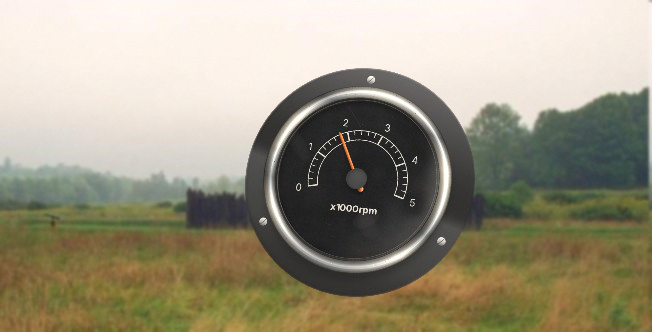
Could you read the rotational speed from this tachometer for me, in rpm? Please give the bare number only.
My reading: 1800
